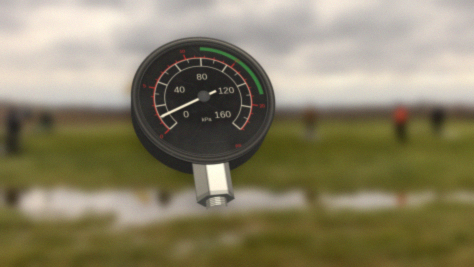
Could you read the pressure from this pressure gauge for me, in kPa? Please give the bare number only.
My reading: 10
